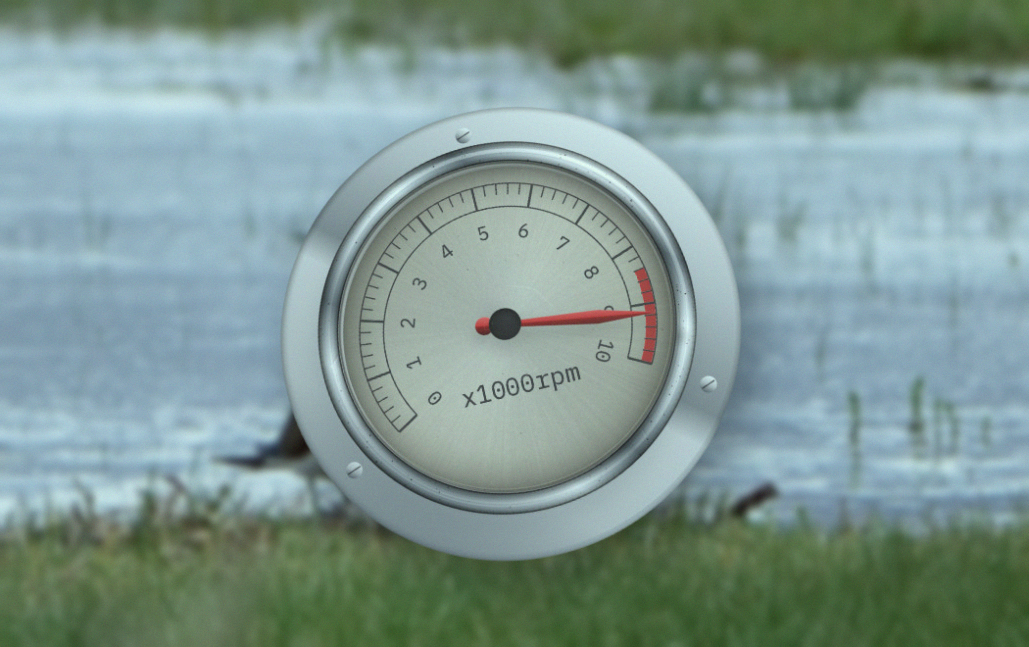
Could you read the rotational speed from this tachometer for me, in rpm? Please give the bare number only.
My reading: 9200
